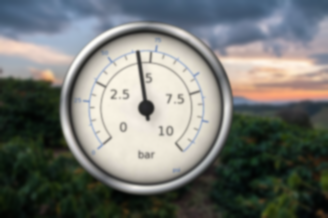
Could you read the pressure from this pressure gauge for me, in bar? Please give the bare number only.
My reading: 4.5
